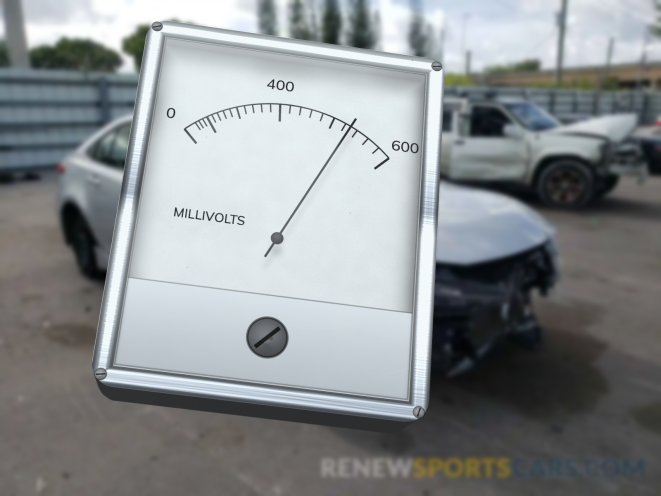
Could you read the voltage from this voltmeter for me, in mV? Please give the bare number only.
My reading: 530
